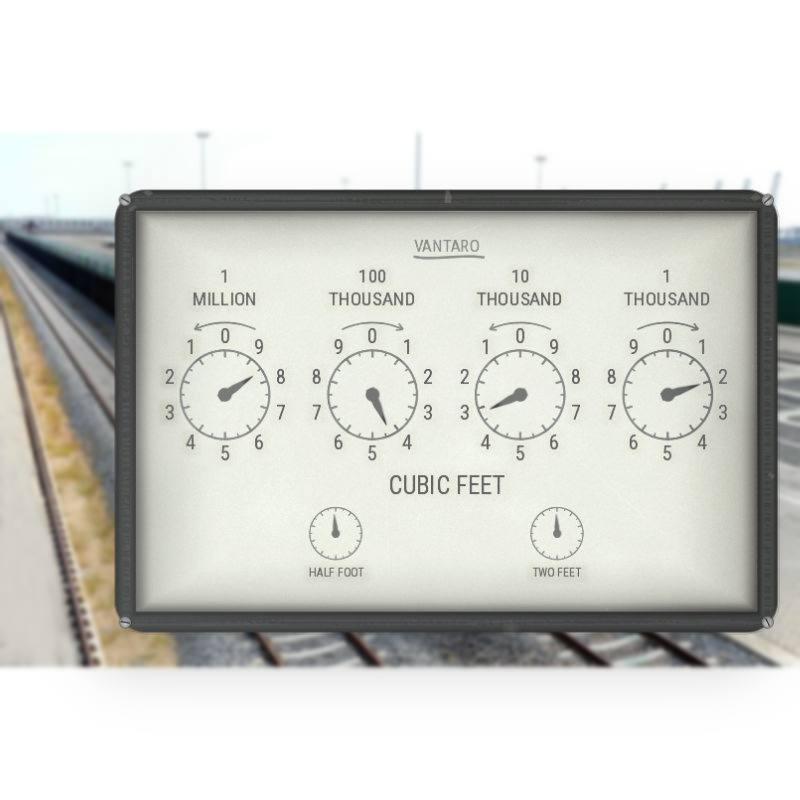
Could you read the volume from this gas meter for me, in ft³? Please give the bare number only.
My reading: 843200
